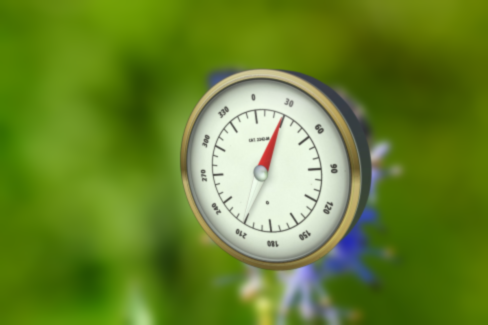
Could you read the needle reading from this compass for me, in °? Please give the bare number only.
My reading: 30
